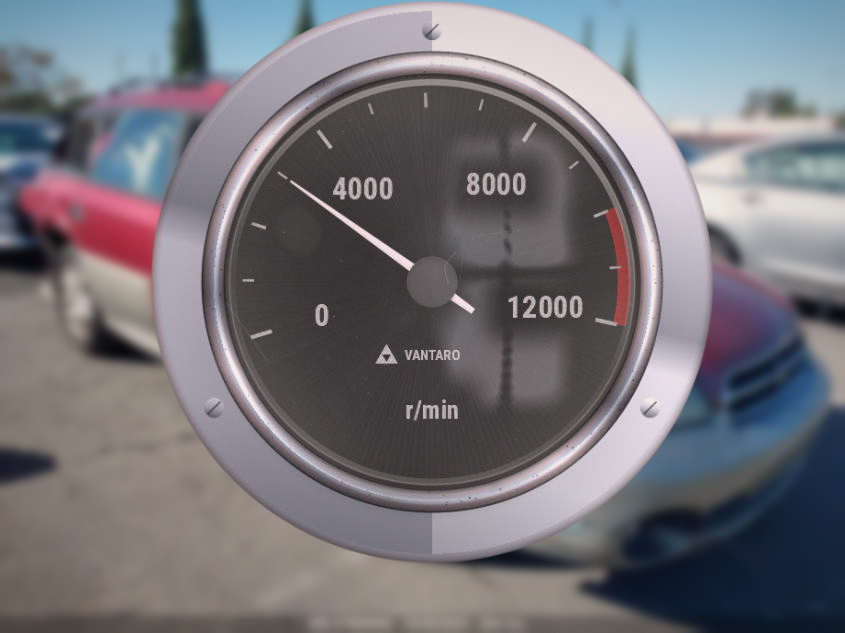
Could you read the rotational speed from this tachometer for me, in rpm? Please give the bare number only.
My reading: 3000
